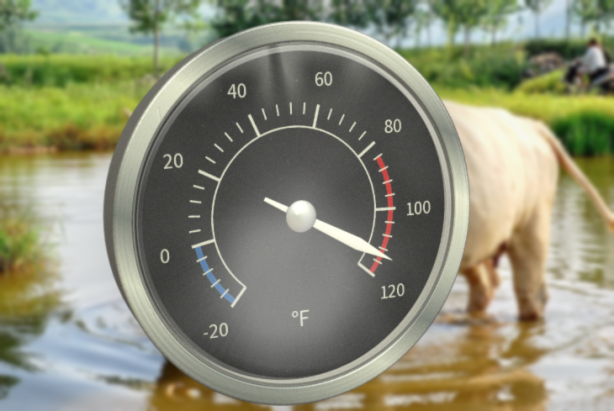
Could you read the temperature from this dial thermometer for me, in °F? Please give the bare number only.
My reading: 114
